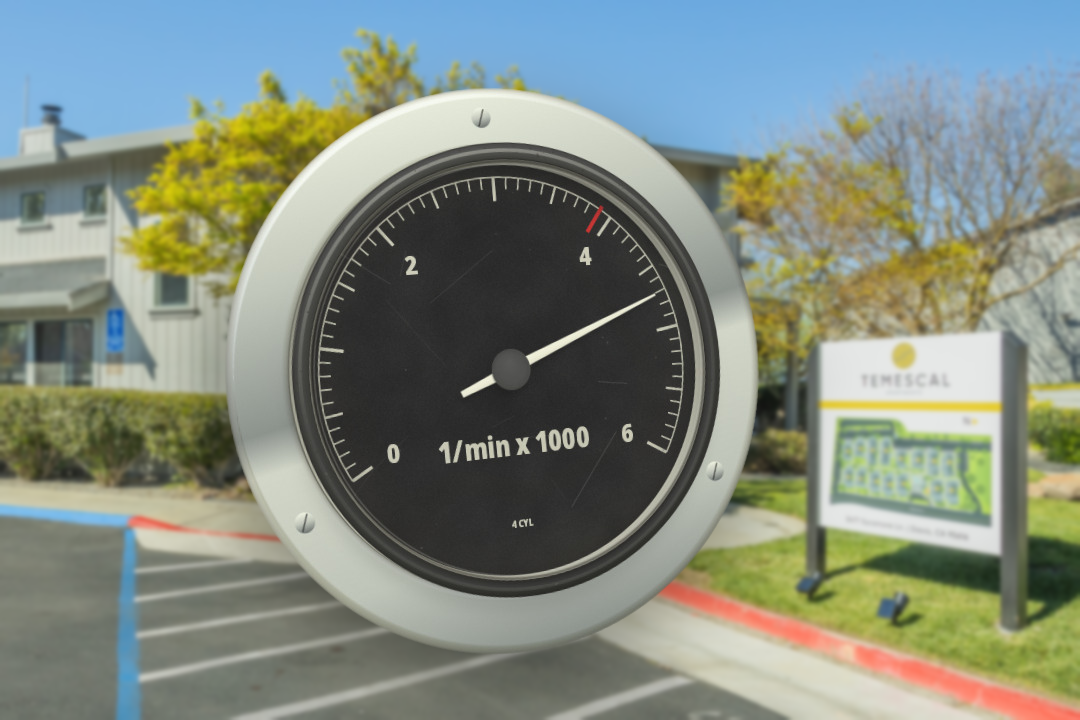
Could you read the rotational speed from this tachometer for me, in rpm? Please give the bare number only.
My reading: 4700
